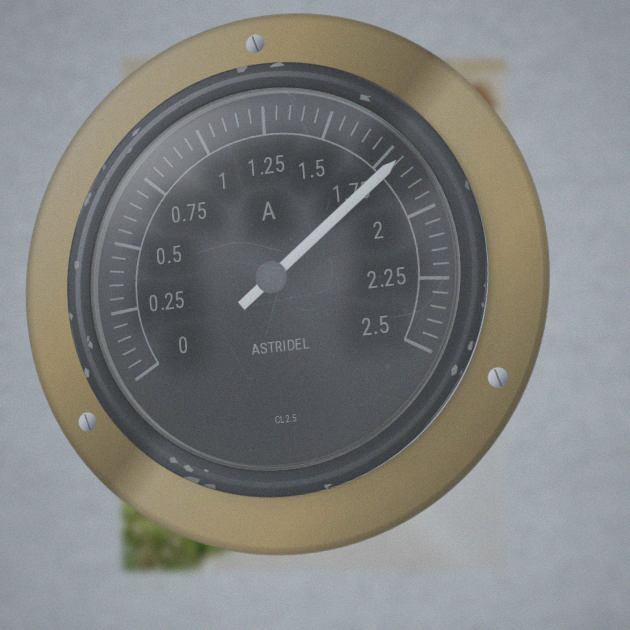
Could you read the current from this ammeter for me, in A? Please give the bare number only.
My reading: 1.8
